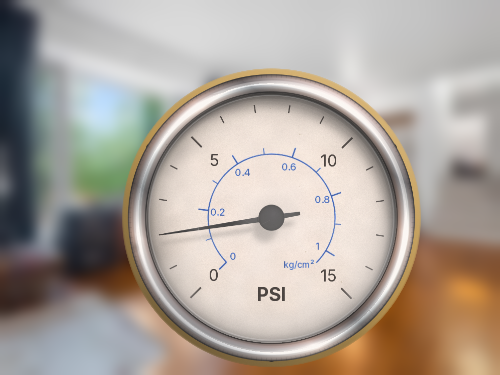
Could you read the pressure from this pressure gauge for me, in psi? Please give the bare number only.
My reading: 2
